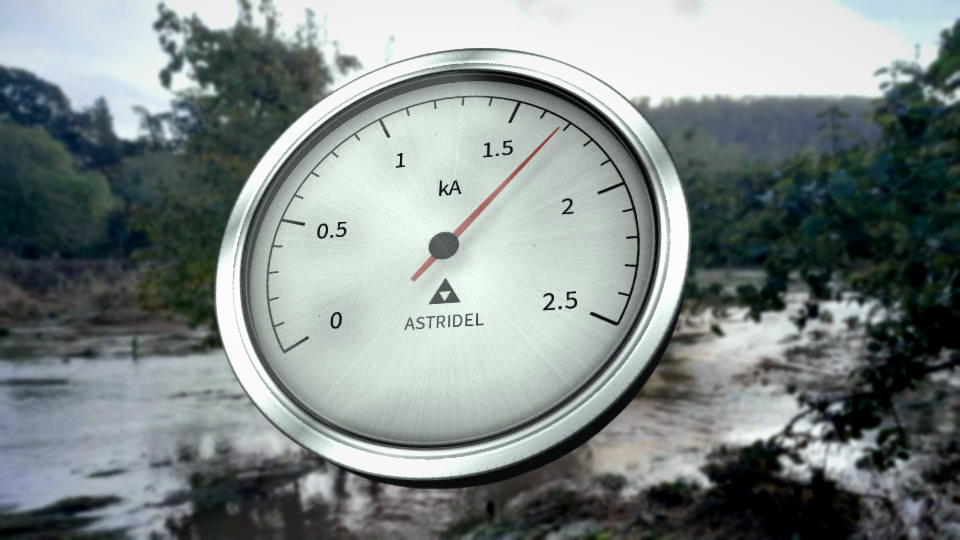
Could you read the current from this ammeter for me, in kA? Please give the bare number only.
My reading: 1.7
